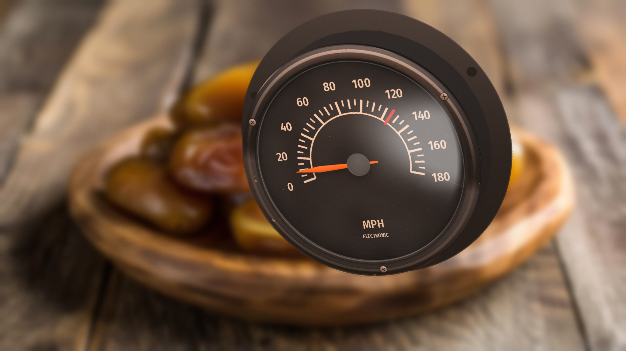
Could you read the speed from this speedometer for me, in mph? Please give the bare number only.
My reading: 10
